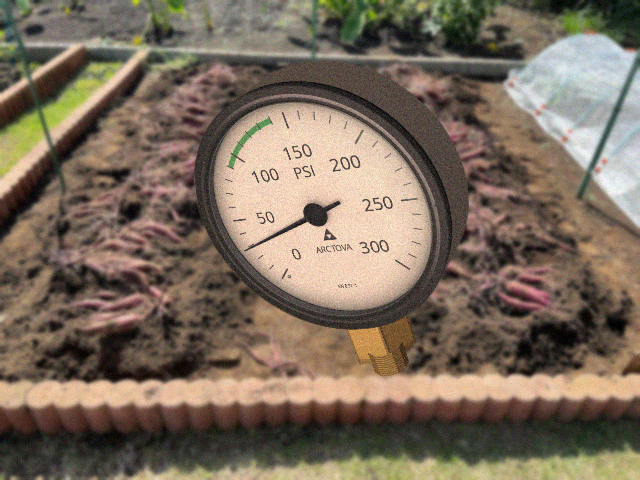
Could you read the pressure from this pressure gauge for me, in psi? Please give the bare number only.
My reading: 30
